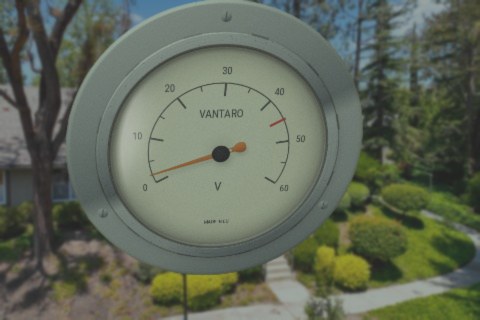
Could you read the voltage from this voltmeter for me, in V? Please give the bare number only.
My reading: 2.5
